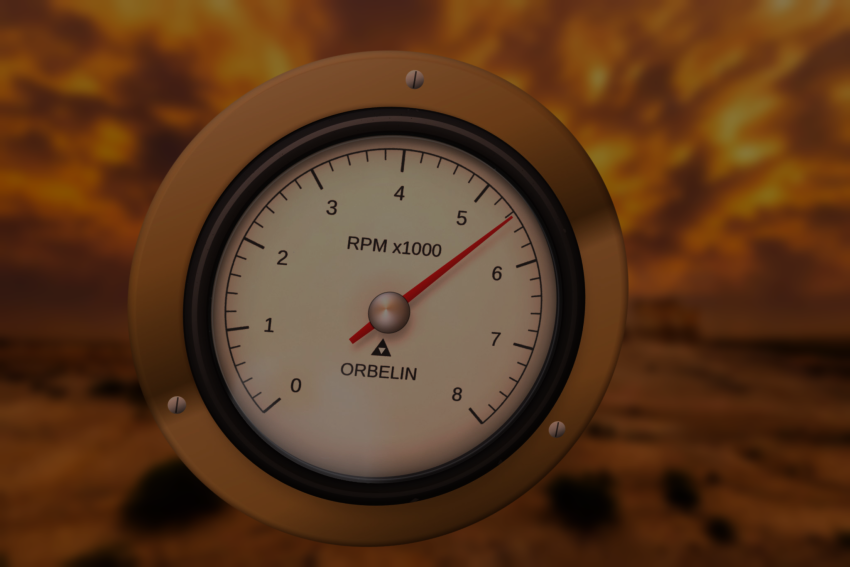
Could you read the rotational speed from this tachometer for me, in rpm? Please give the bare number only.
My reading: 5400
